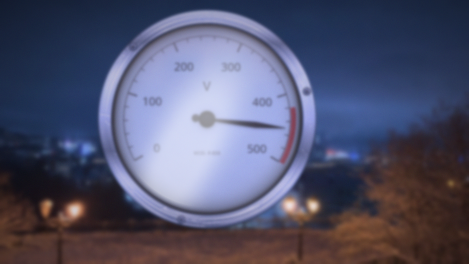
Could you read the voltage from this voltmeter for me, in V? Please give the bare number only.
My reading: 450
